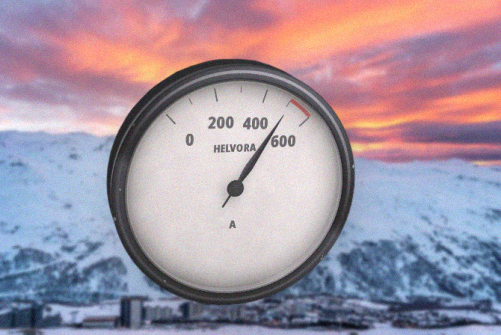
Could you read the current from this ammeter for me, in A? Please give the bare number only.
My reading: 500
